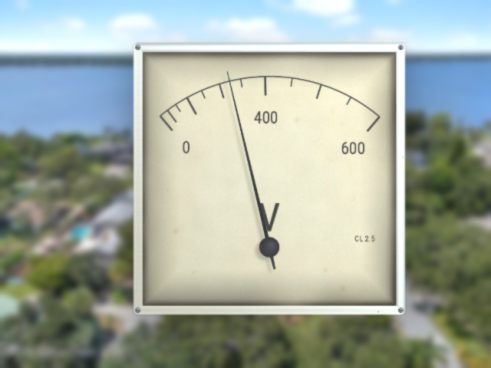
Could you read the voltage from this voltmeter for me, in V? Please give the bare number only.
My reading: 325
